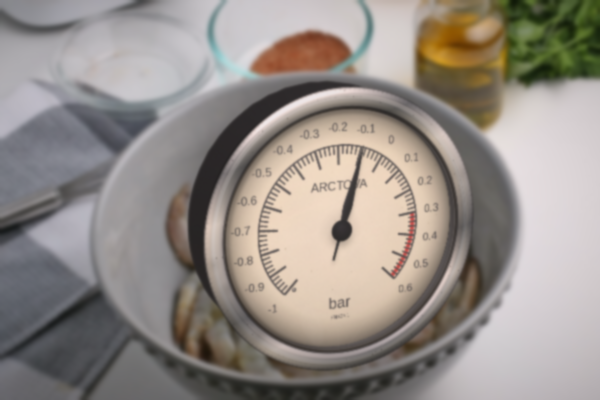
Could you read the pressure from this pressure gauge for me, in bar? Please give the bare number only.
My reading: -0.1
